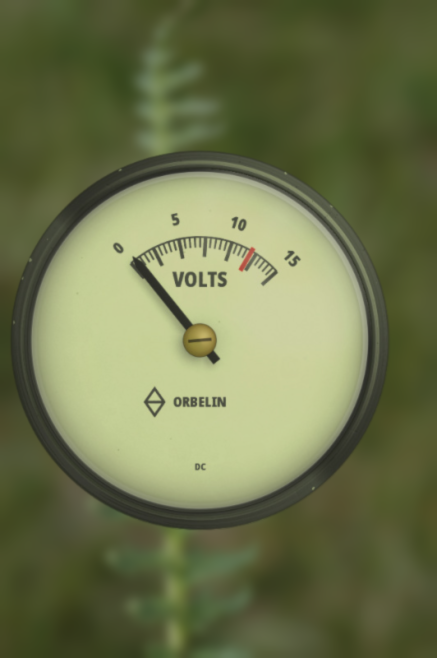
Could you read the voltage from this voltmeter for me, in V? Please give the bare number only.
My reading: 0.5
